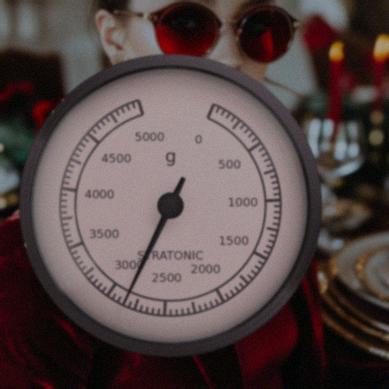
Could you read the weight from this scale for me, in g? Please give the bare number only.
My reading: 2850
